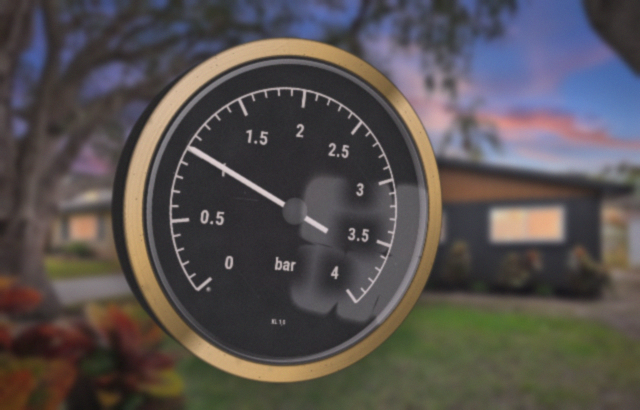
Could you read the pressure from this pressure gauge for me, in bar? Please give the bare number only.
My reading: 1
